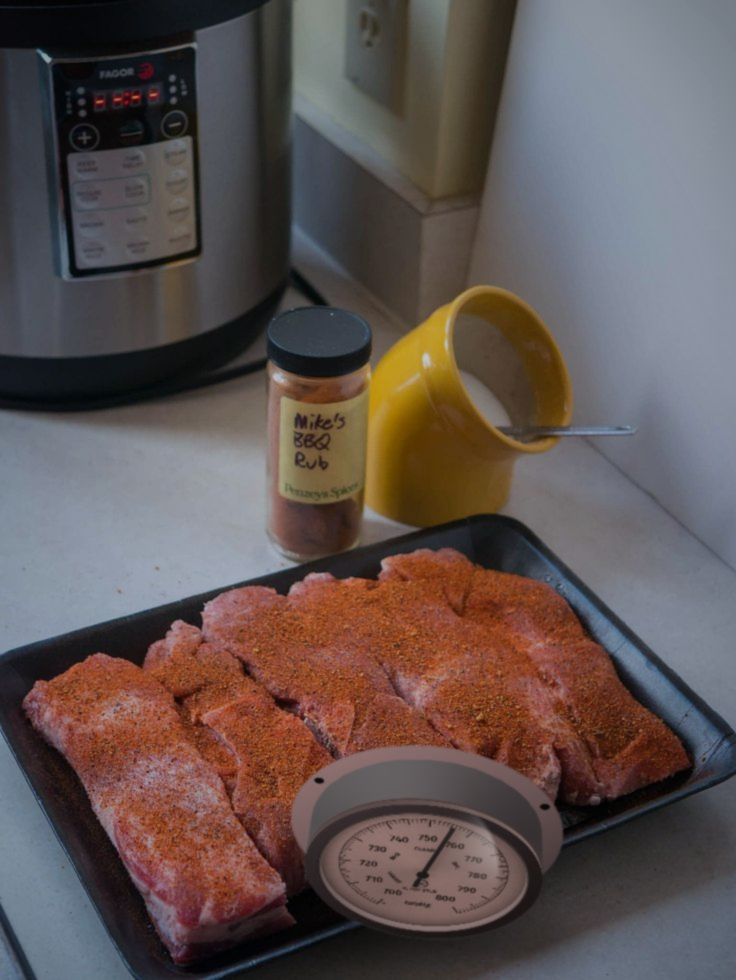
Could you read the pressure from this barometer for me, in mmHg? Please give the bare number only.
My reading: 755
